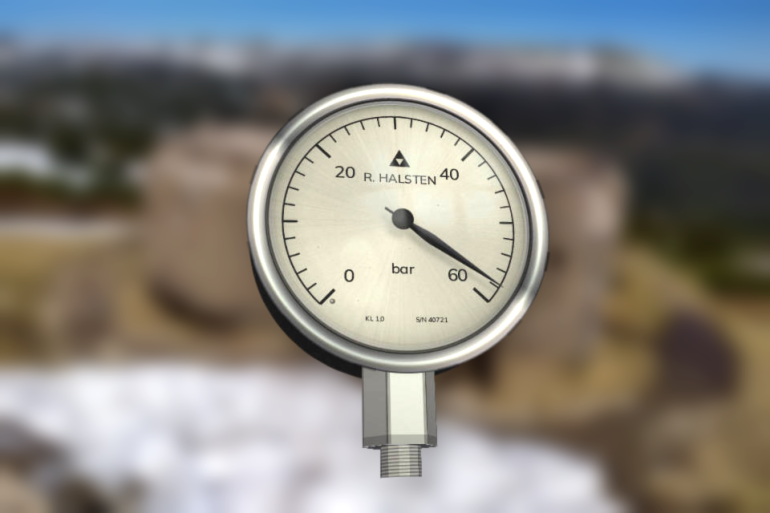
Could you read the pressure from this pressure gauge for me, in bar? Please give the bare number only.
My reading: 58
